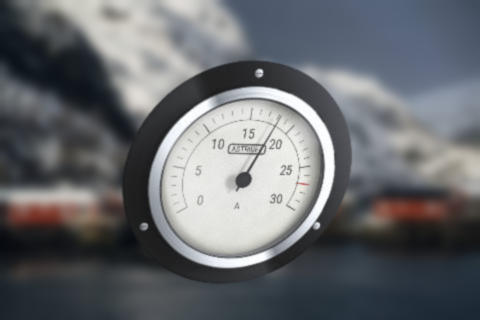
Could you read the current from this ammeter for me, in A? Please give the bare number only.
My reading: 18
